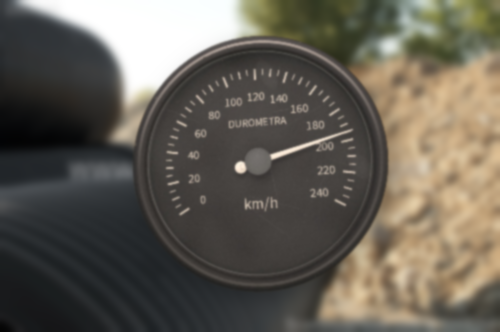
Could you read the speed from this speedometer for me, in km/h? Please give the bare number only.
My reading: 195
